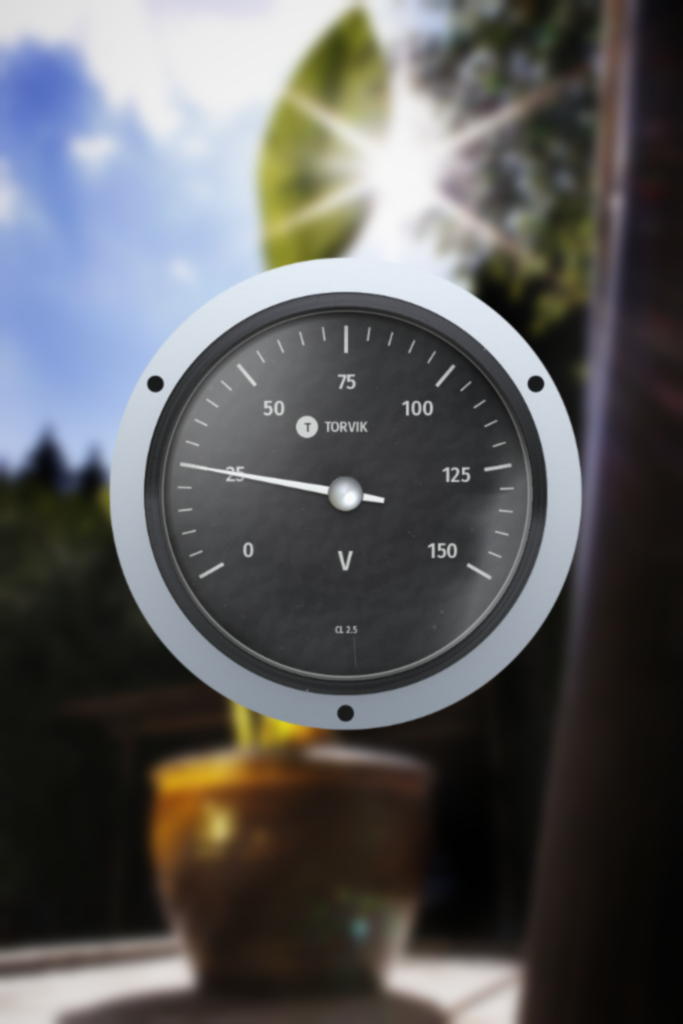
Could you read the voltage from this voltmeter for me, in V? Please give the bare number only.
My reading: 25
